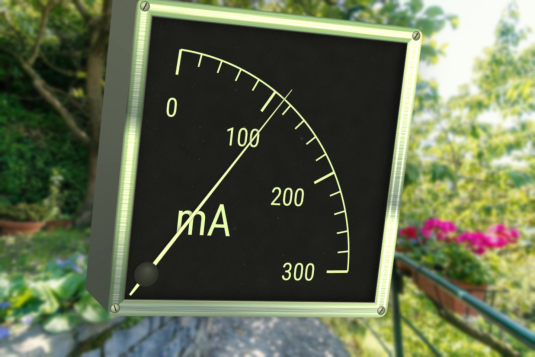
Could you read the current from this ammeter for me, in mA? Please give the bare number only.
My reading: 110
